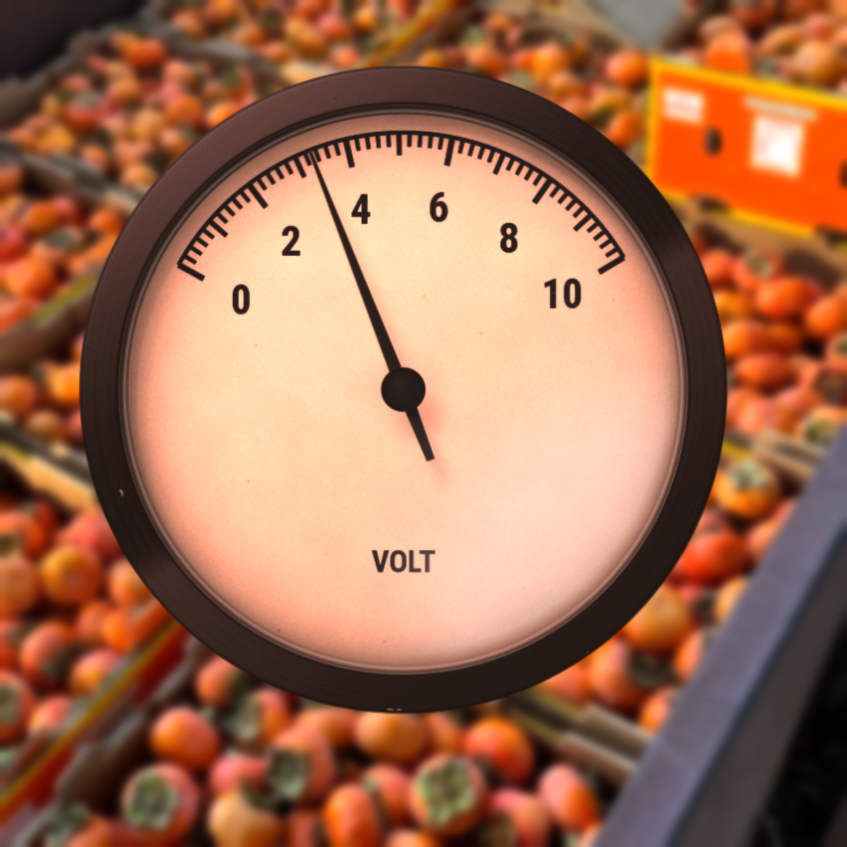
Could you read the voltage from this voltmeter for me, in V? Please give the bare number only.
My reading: 3.3
